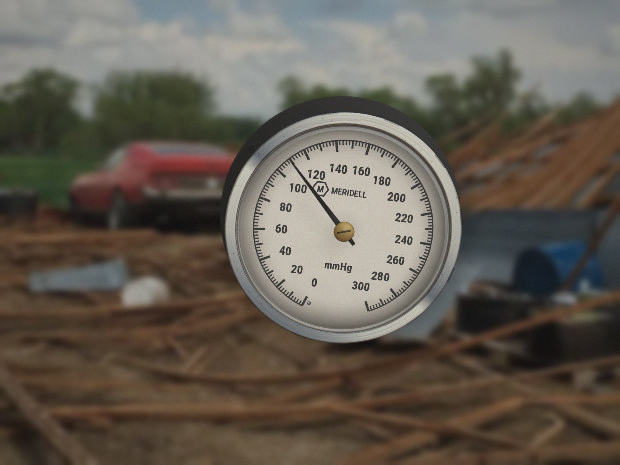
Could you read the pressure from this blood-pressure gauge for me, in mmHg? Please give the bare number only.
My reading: 110
